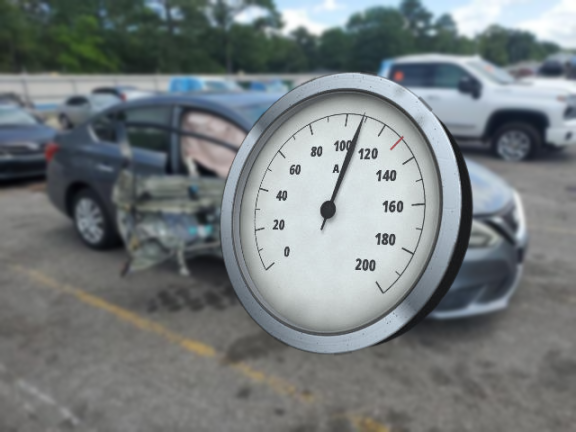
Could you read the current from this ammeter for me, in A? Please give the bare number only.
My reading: 110
